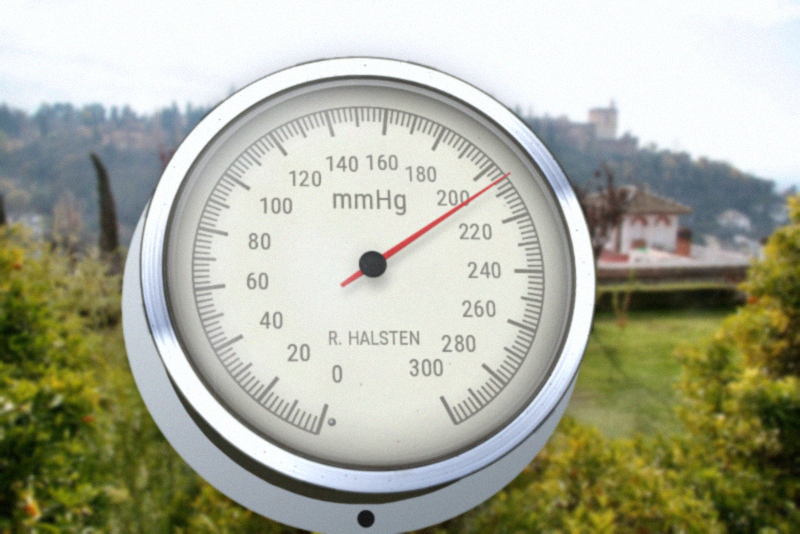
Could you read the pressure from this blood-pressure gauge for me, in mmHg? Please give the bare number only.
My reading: 206
